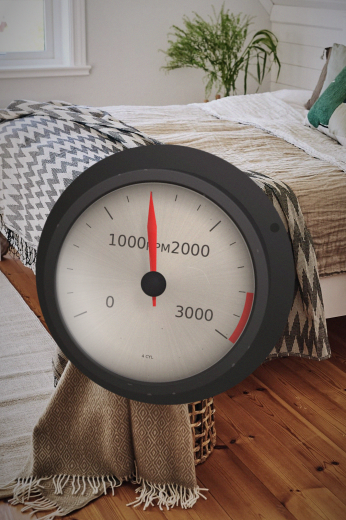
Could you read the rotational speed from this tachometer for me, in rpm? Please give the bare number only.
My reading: 1400
